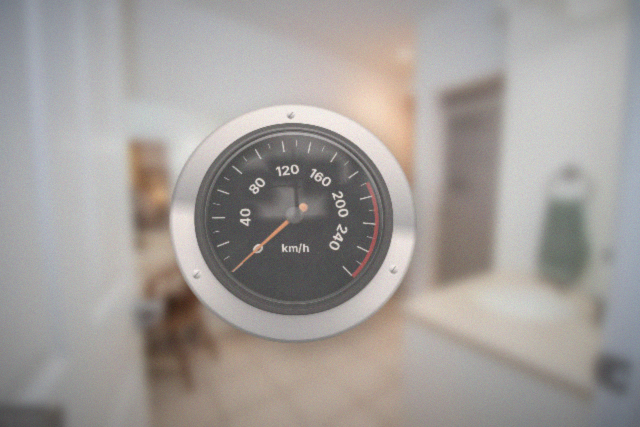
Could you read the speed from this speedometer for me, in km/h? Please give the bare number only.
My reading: 0
